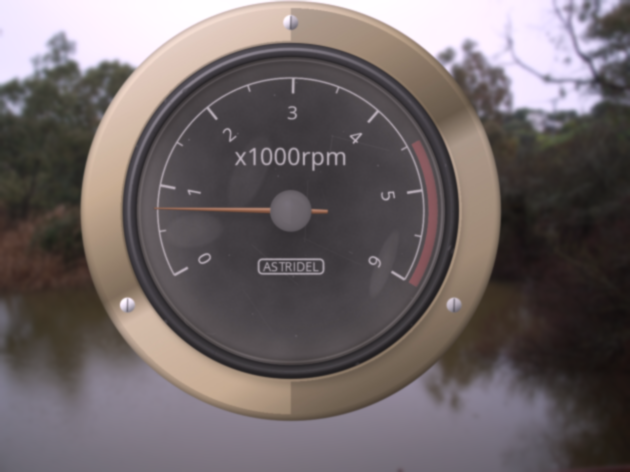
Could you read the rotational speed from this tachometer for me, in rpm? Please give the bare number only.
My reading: 750
